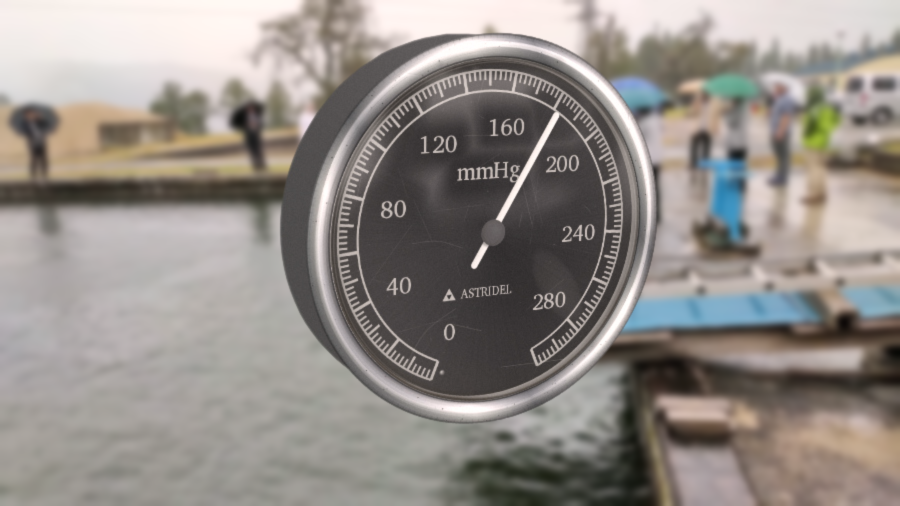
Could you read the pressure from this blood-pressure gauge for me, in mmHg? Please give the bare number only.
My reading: 180
